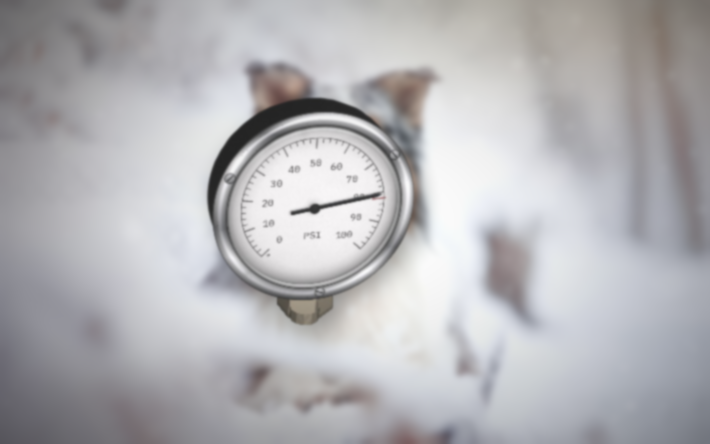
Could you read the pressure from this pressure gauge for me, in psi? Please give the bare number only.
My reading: 80
